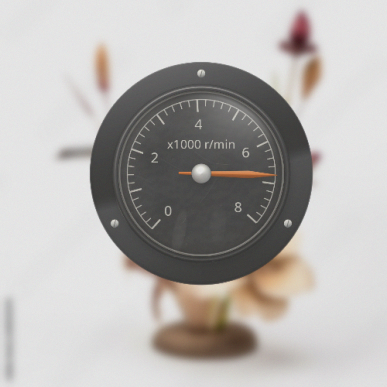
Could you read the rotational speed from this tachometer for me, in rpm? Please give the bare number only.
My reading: 6800
